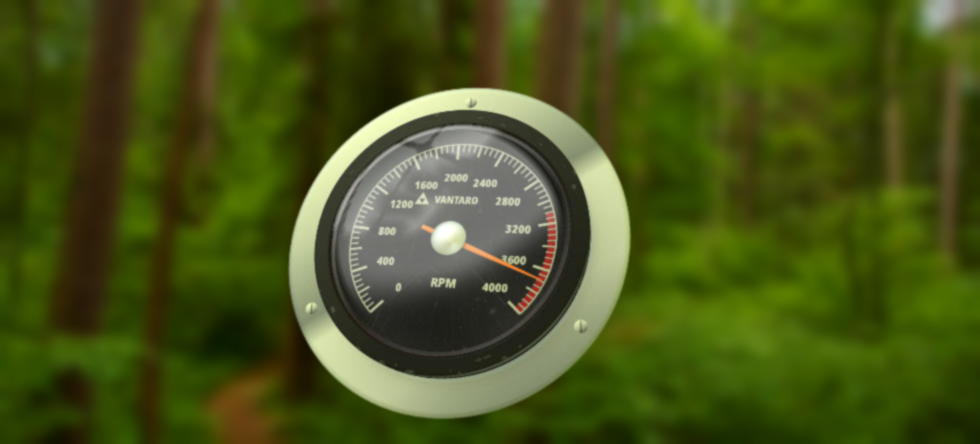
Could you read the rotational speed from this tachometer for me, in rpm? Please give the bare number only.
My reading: 3700
